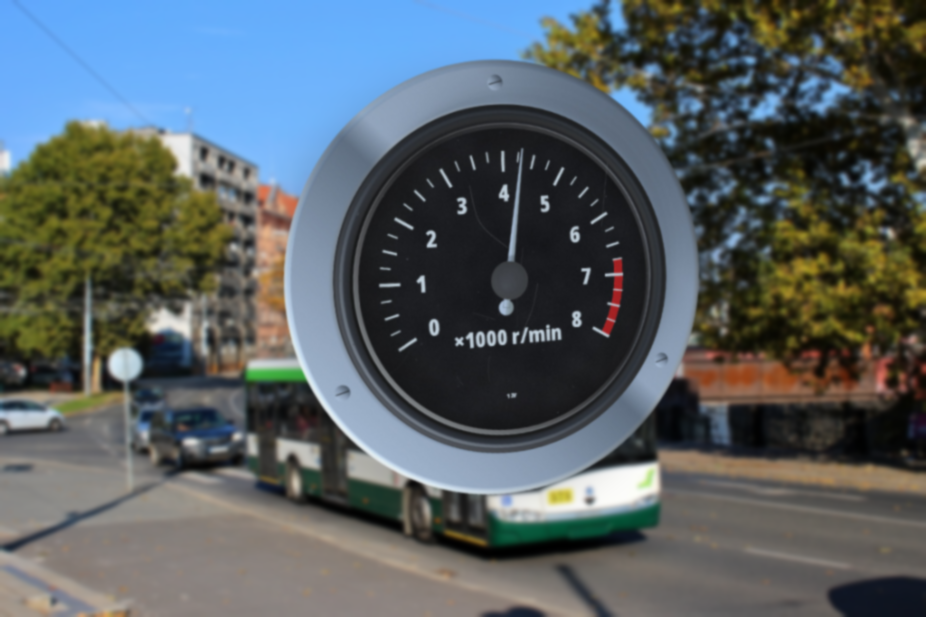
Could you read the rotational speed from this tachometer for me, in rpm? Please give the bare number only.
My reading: 4250
